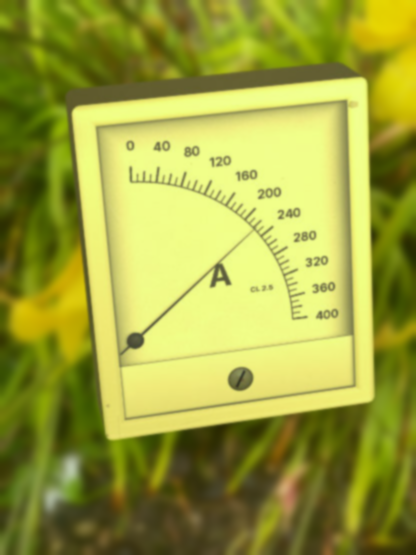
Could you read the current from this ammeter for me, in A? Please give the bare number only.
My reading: 220
